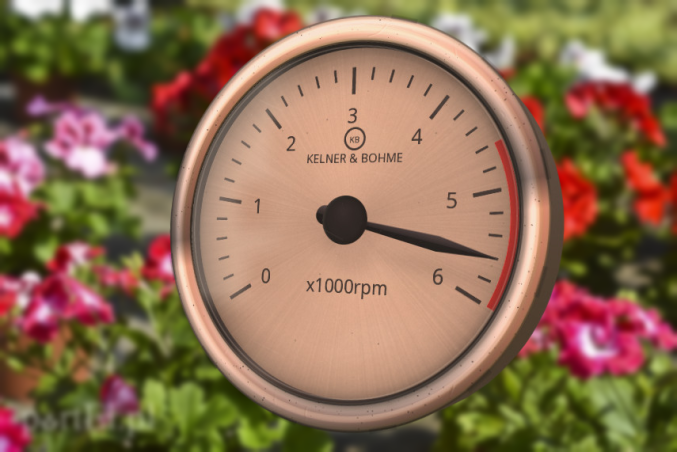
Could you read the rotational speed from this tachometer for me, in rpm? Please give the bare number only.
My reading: 5600
